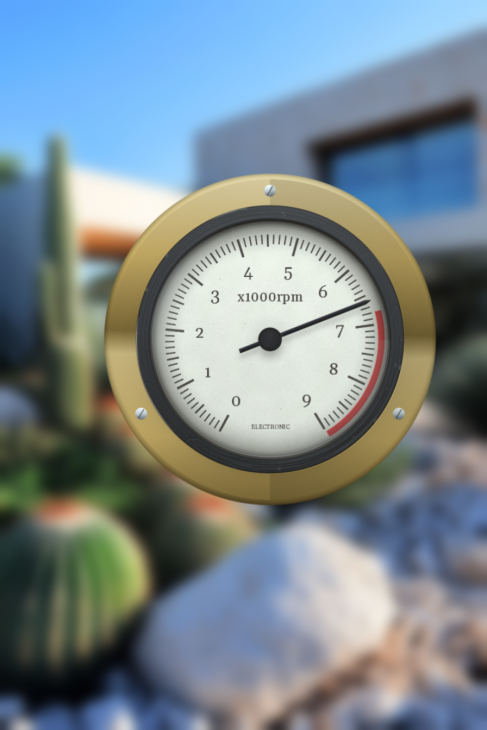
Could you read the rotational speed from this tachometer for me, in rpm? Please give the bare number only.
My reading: 6600
